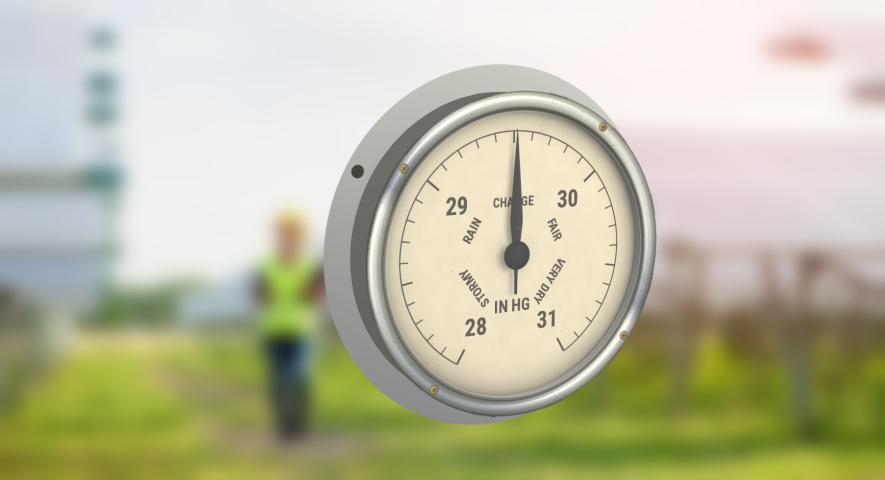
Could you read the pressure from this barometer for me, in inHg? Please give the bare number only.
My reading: 29.5
